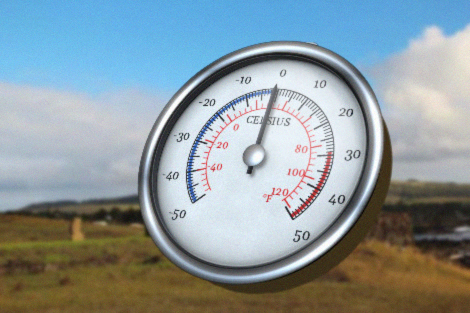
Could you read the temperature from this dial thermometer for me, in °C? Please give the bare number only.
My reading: 0
